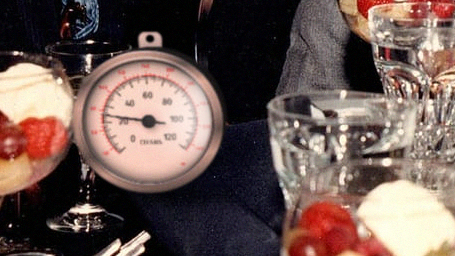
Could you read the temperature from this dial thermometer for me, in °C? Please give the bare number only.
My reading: 25
